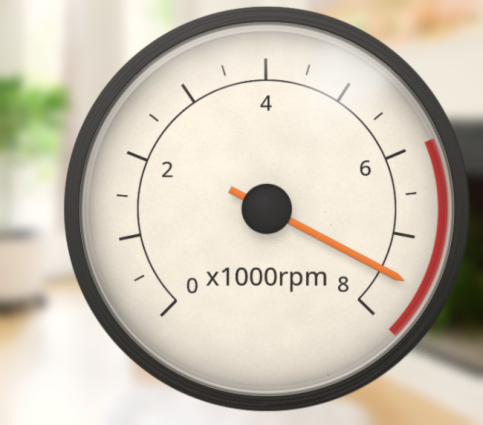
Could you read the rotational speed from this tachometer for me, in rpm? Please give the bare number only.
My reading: 7500
